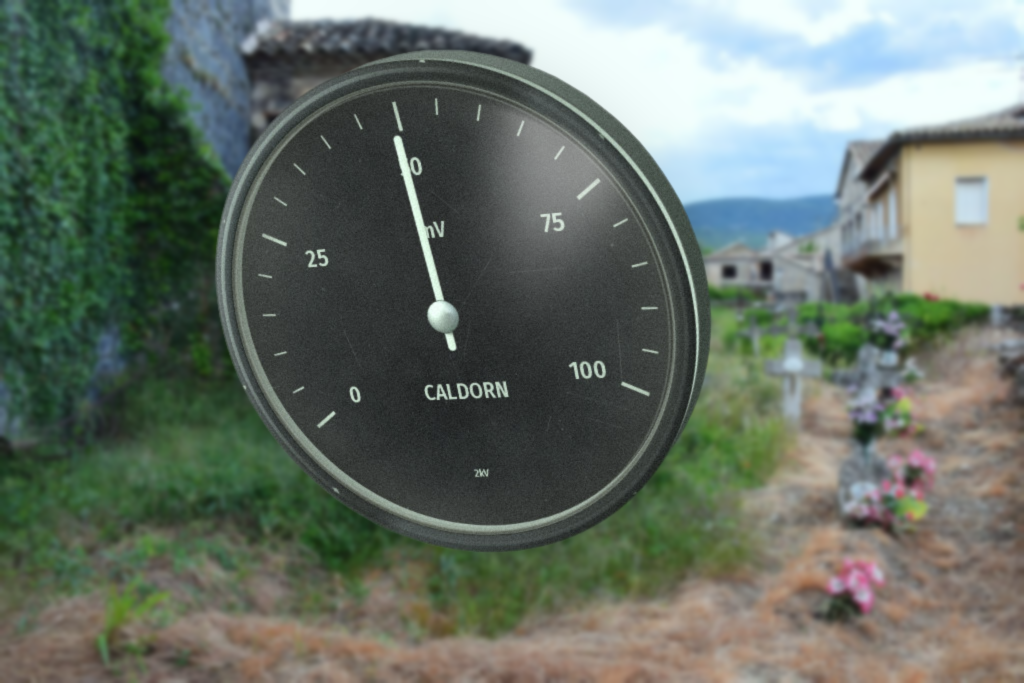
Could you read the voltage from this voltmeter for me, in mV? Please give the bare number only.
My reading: 50
